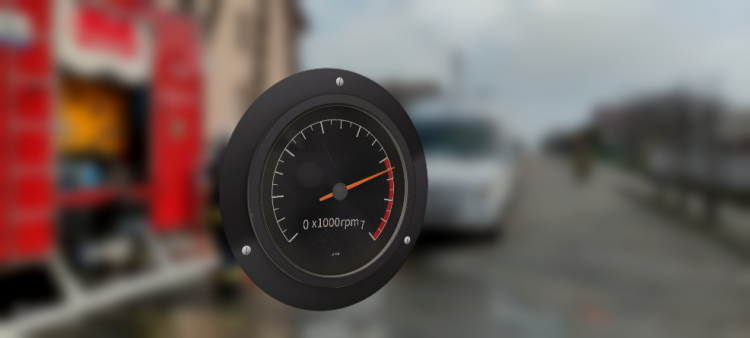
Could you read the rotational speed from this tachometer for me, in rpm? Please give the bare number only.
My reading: 5250
